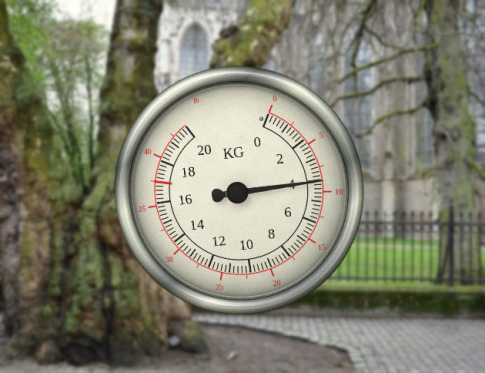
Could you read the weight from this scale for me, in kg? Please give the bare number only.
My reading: 4
